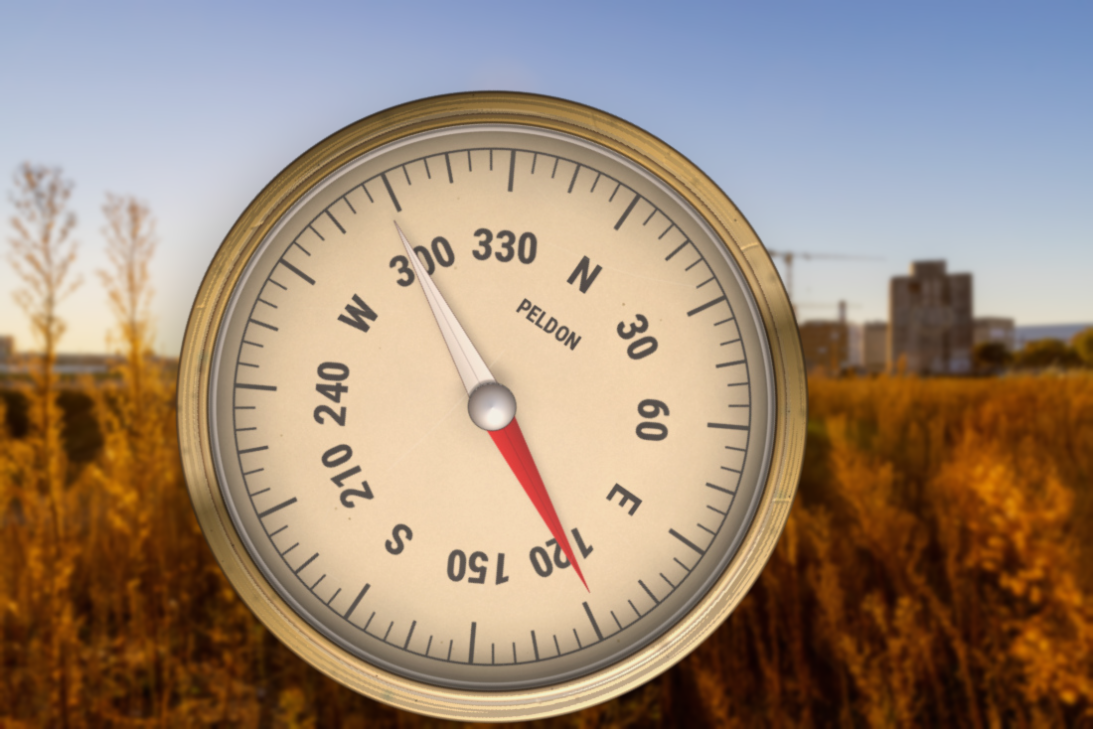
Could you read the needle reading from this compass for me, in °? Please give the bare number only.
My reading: 117.5
